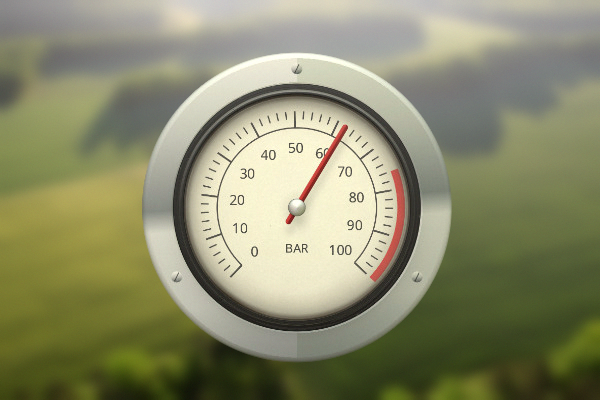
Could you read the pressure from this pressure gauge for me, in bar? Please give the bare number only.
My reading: 62
